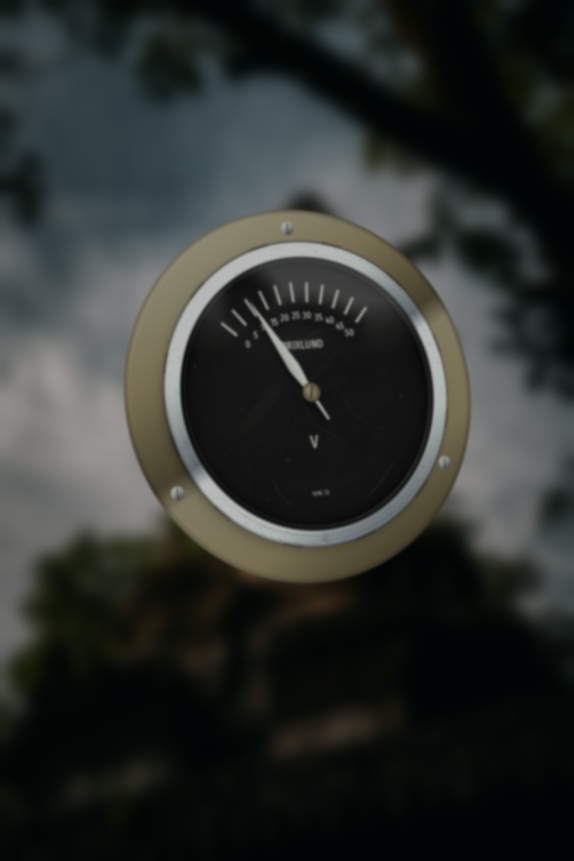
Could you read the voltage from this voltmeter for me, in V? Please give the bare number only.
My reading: 10
